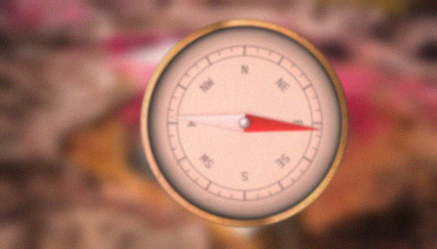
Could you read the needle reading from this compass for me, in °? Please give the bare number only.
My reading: 95
